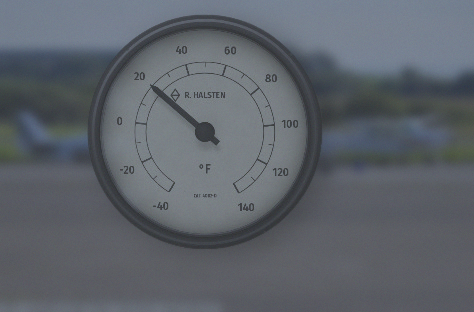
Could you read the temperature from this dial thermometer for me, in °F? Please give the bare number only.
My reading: 20
